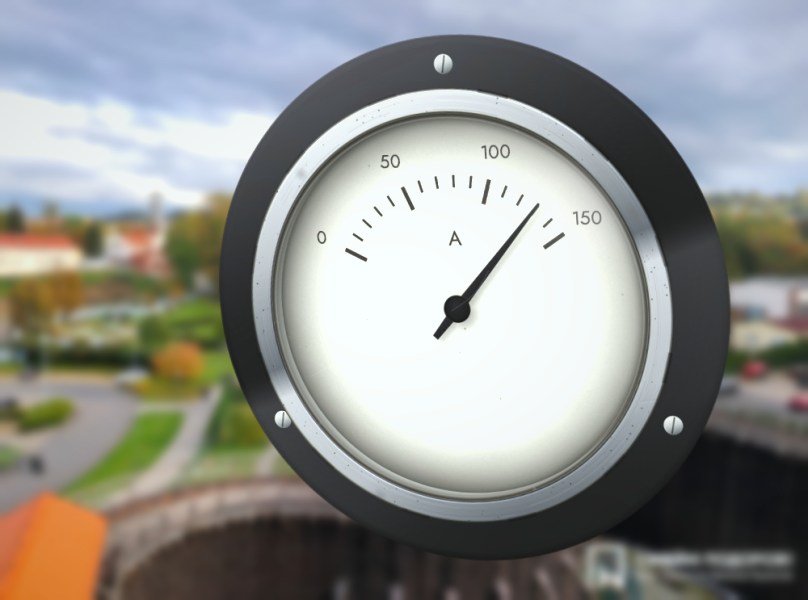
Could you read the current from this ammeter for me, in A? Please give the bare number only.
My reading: 130
